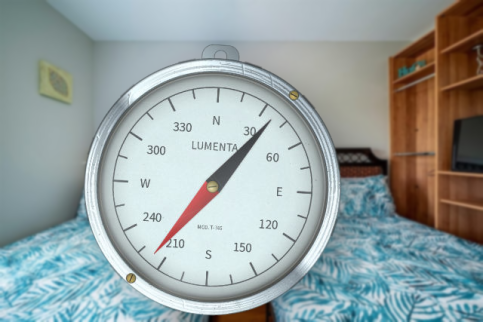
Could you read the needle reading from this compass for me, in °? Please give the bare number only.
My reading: 217.5
